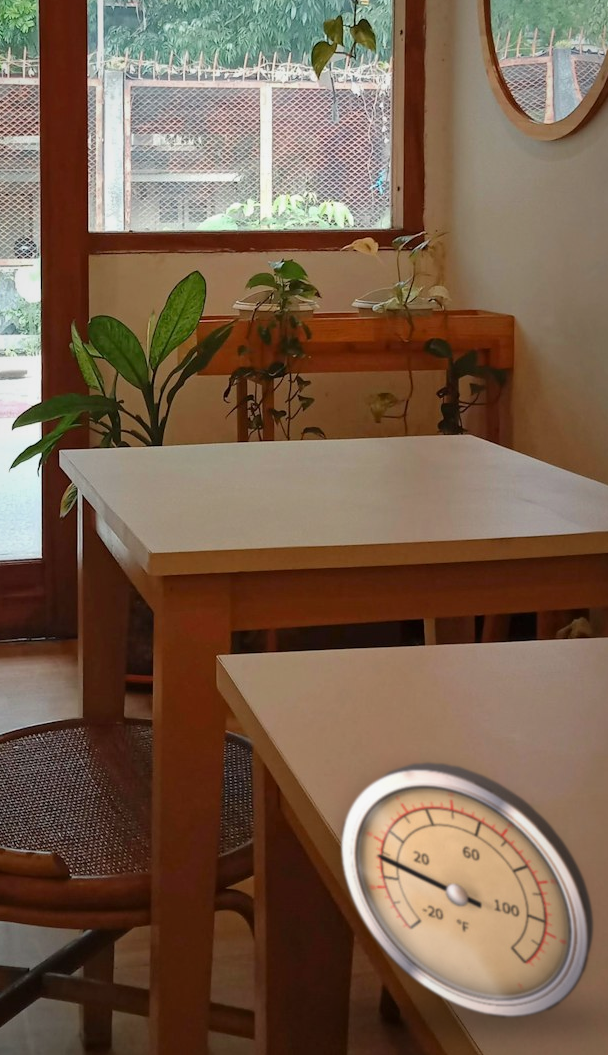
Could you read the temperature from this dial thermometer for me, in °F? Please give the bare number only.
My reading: 10
